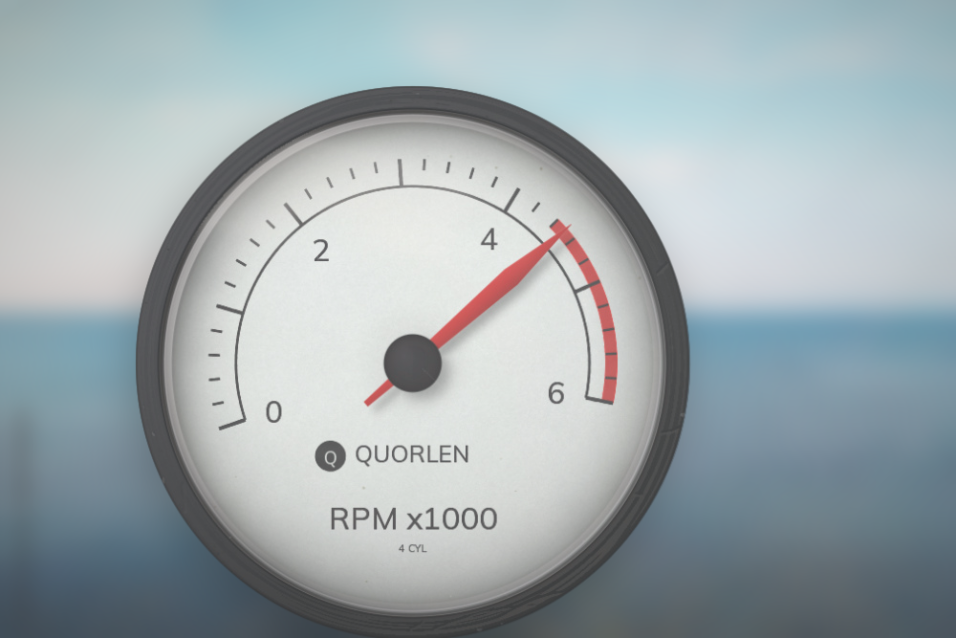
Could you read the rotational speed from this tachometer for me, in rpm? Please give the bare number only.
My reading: 4500
